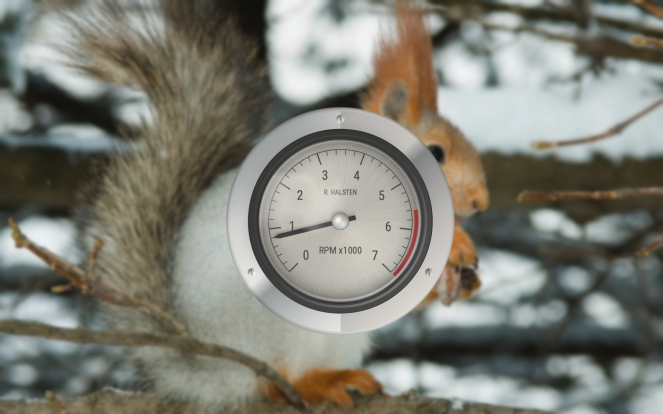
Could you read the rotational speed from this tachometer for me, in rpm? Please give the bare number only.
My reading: 800
